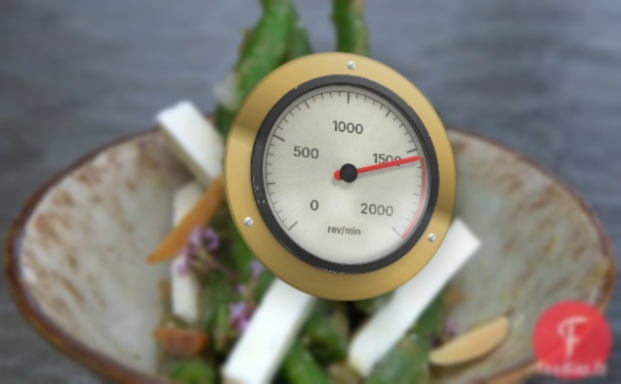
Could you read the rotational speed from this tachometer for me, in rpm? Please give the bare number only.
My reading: 1550
